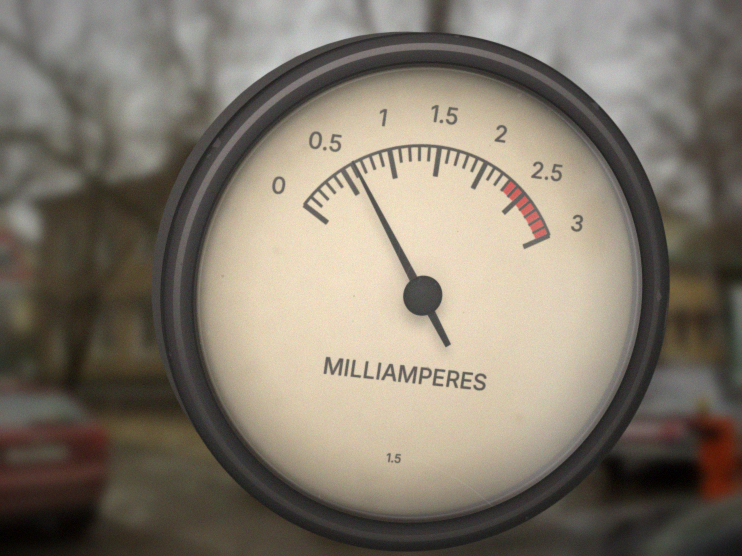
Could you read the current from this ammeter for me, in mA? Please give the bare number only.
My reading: 0.6
